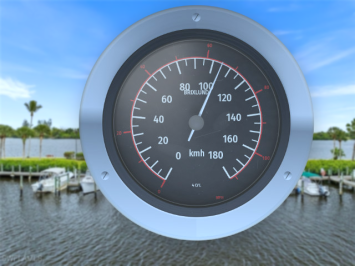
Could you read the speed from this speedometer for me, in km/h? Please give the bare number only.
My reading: 105
